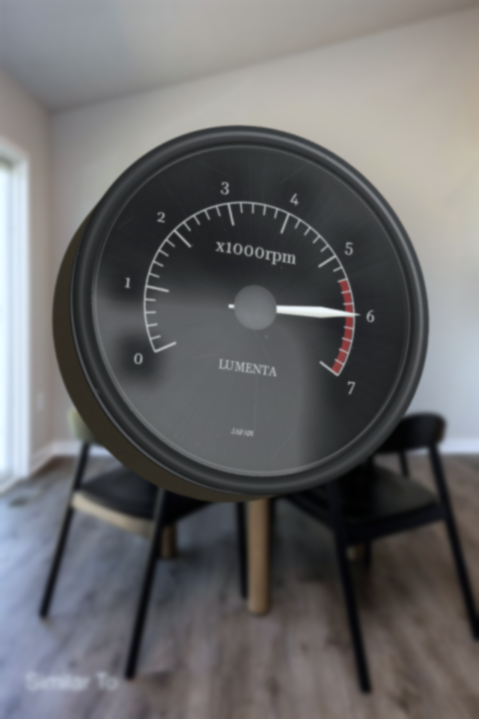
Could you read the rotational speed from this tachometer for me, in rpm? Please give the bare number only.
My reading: 6000
